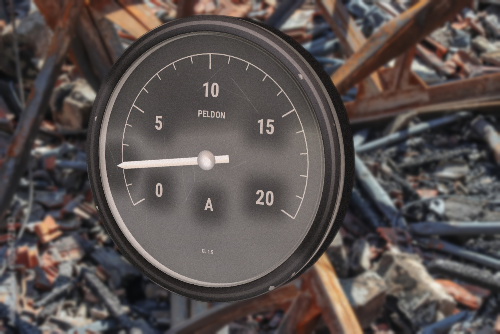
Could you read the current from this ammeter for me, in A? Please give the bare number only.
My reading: 2
